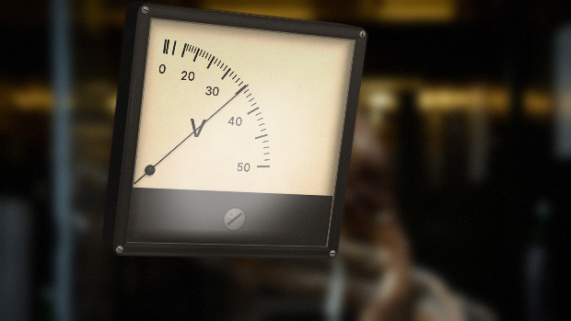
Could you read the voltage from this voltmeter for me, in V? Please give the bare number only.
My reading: 35
